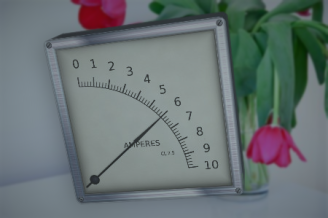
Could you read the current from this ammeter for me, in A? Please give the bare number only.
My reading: 6
